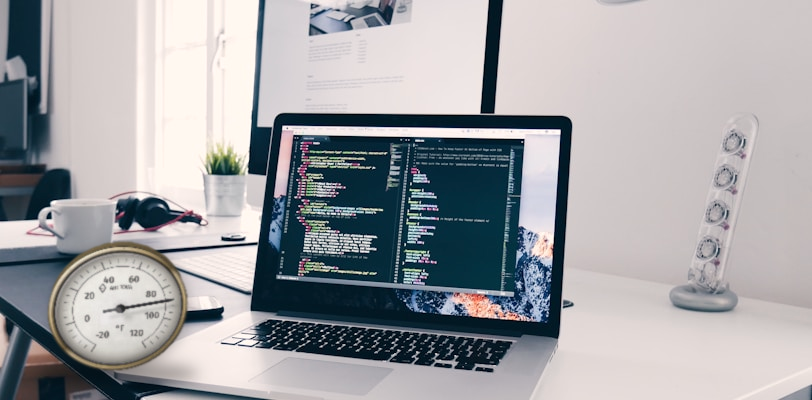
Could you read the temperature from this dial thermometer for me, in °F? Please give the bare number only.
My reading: 88
